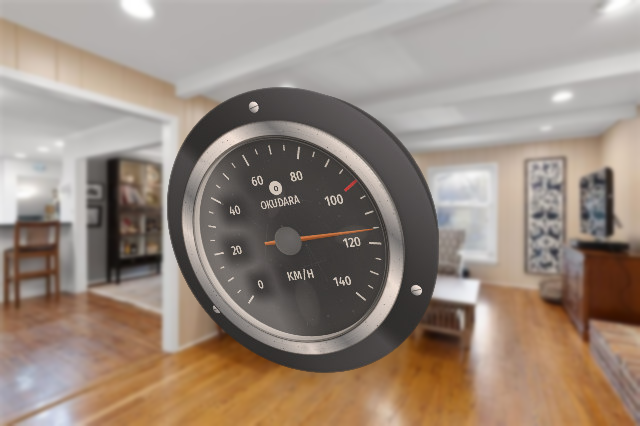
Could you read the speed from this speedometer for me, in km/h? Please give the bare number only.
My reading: 115
